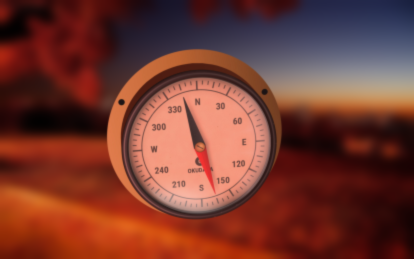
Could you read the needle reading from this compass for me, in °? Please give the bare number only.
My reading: 165
